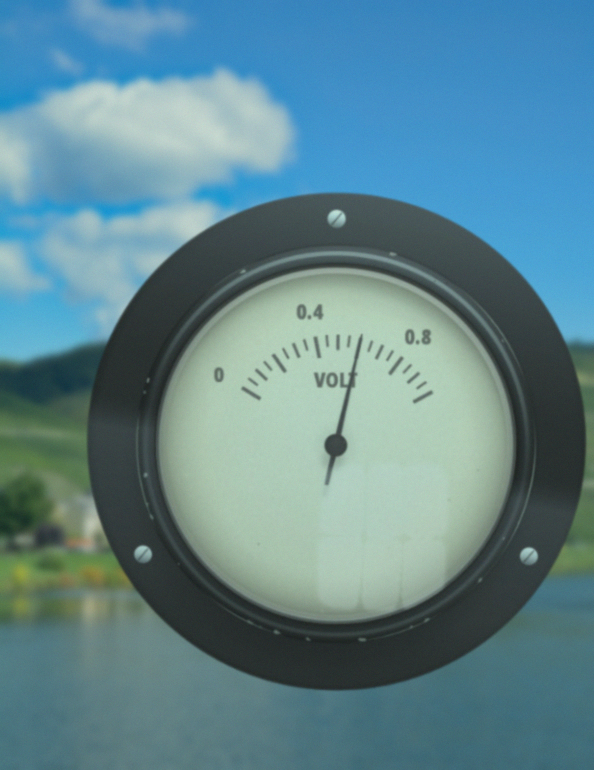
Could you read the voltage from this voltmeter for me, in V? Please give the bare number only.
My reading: 0.6
